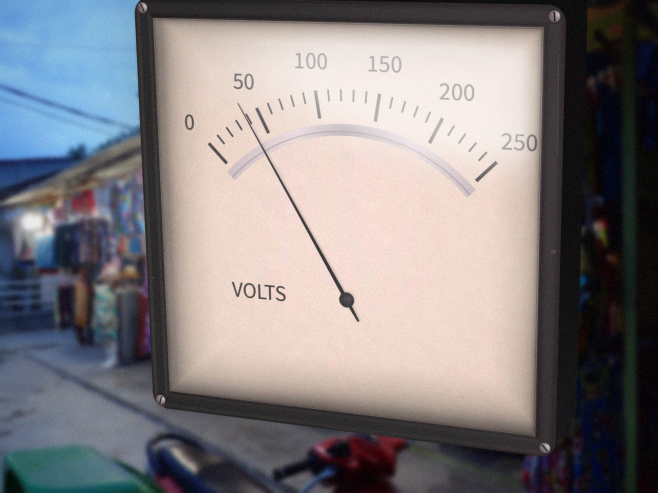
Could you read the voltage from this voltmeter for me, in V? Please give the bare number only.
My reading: 40
